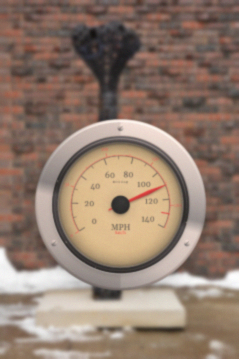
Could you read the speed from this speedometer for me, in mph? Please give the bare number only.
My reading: 110
